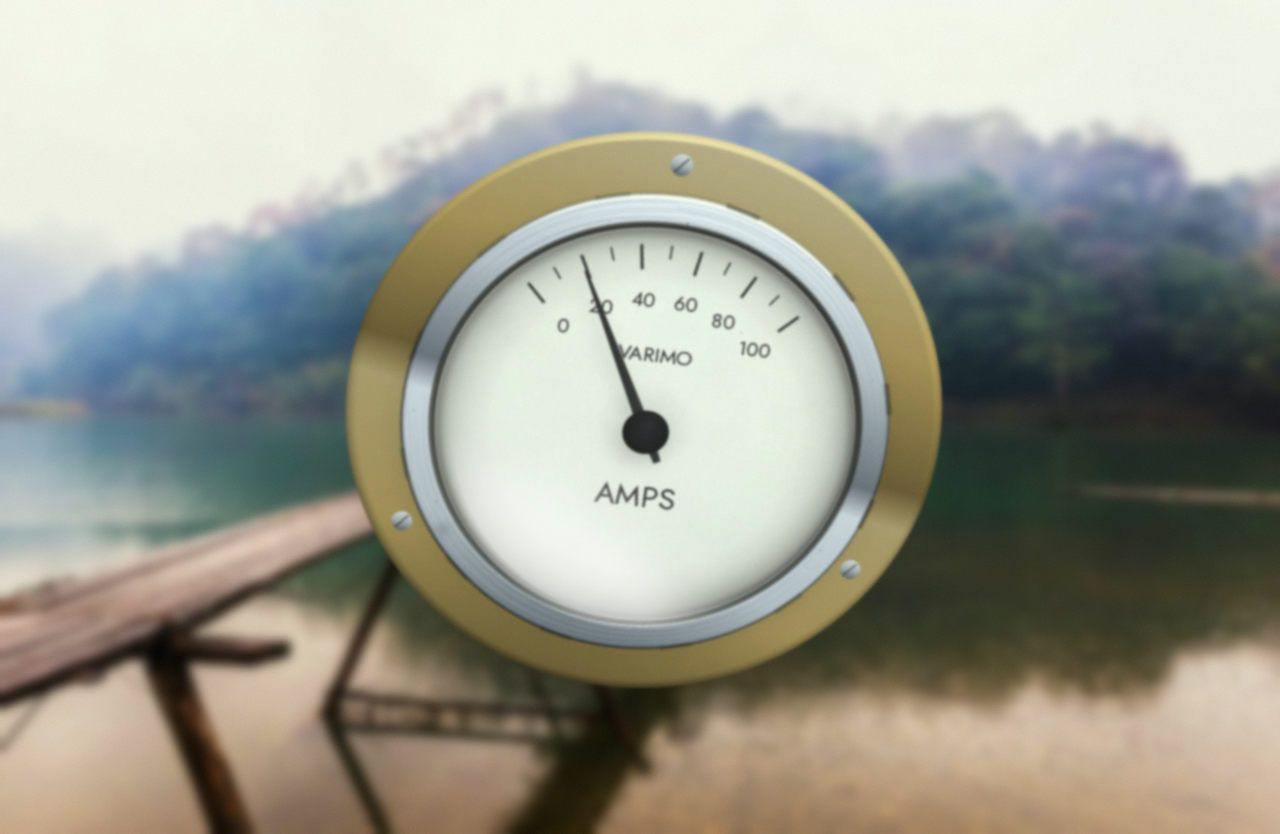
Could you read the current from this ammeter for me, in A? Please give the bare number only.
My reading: 20
